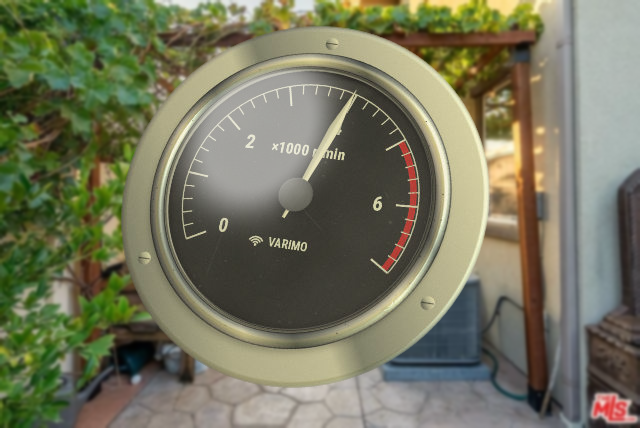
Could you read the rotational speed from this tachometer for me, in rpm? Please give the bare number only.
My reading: 4000
